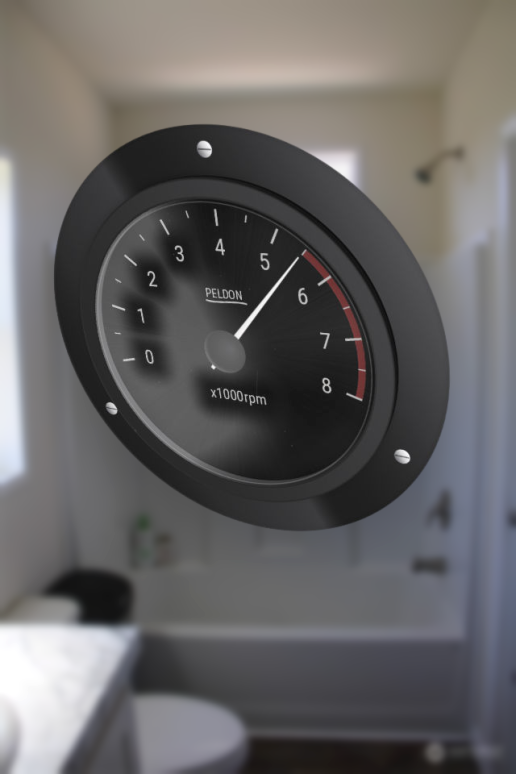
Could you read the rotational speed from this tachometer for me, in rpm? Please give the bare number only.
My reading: 5500
